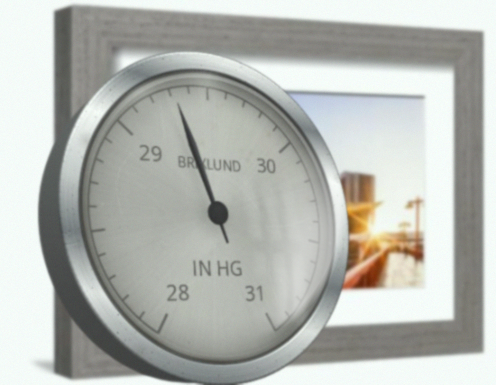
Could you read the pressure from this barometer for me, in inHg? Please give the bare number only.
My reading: 29.3
